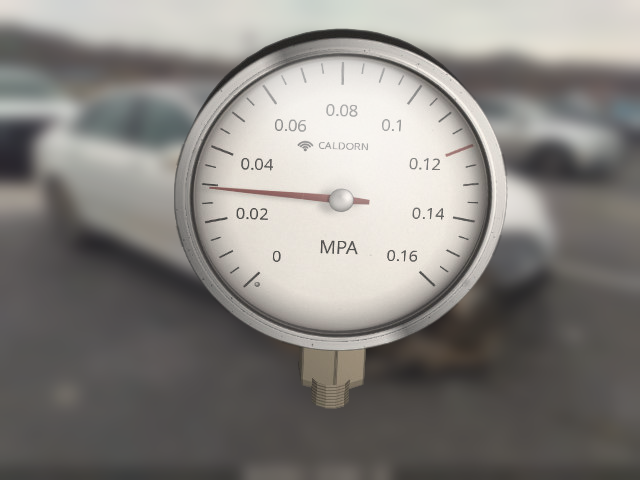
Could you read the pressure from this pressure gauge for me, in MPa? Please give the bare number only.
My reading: 0.03
